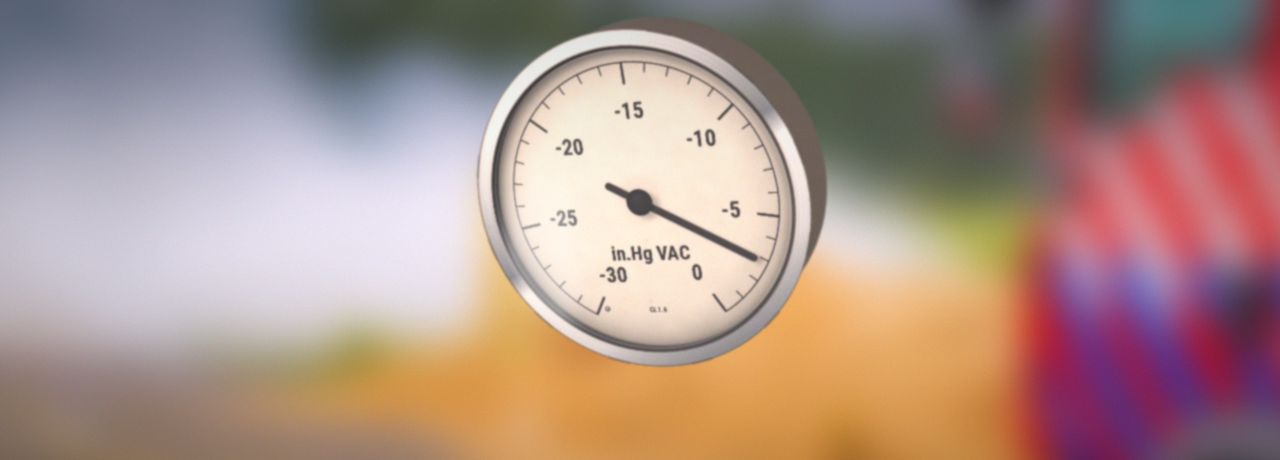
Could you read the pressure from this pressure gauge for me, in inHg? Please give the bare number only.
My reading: -3
